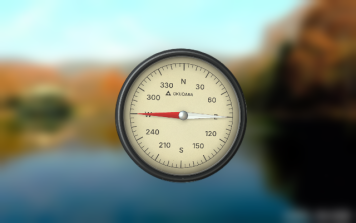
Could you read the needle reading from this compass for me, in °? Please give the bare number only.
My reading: 270
